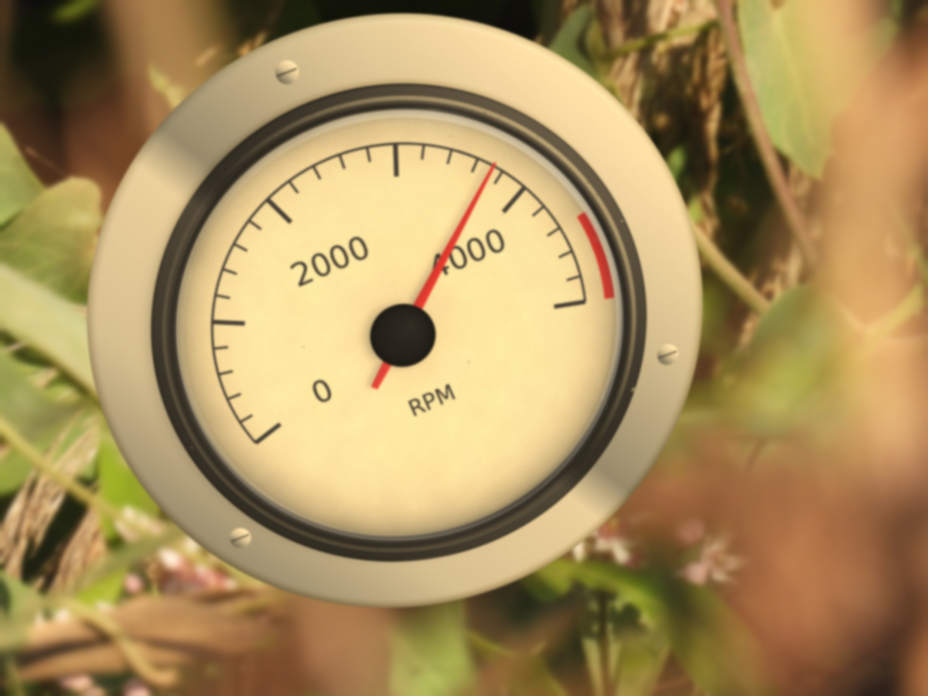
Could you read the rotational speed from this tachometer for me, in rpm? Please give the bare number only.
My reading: 3700
